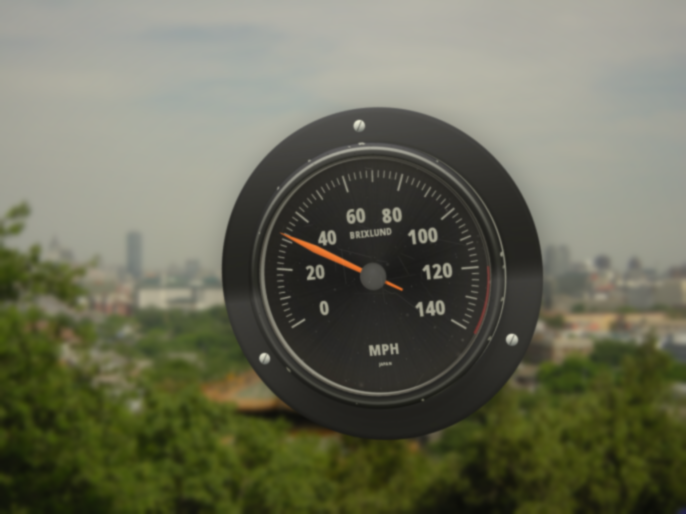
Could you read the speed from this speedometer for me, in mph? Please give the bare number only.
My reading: 32
